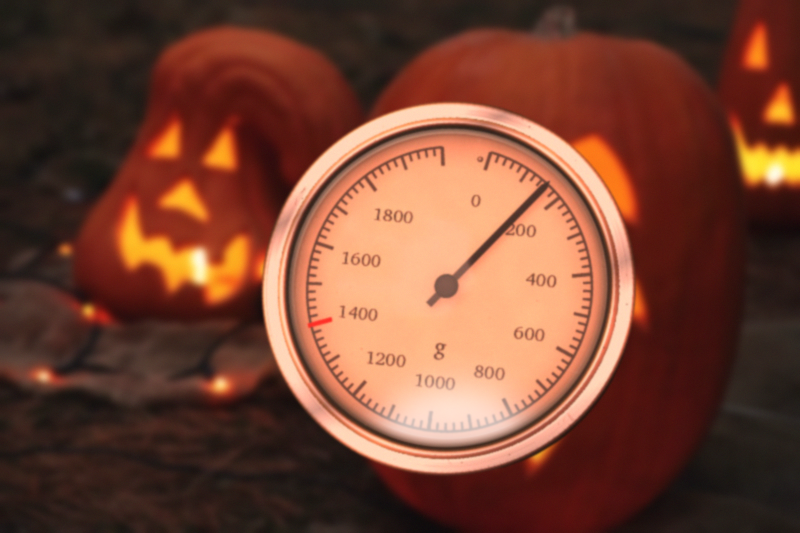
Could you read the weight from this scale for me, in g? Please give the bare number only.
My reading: 160
